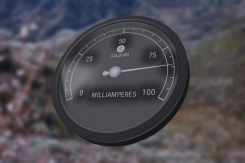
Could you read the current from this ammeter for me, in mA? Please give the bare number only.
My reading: 85
